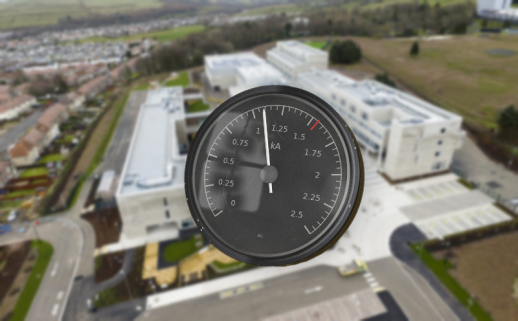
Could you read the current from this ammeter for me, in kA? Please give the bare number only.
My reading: 1.1
